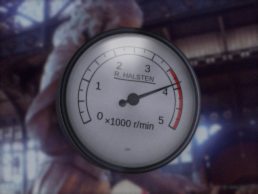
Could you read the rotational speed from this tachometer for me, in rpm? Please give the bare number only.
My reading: 3875
